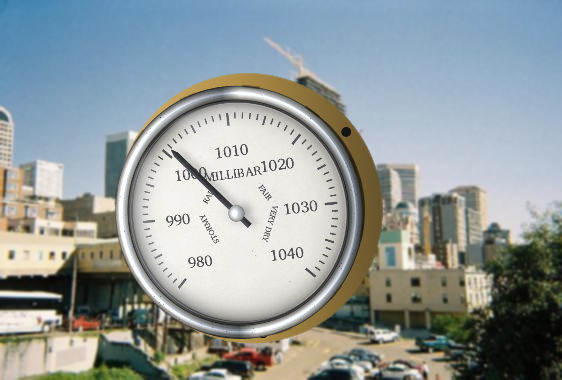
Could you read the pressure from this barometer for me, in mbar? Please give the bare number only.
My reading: 1001
